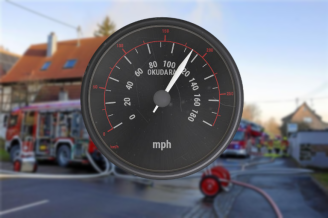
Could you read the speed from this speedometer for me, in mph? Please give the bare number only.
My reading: 115
